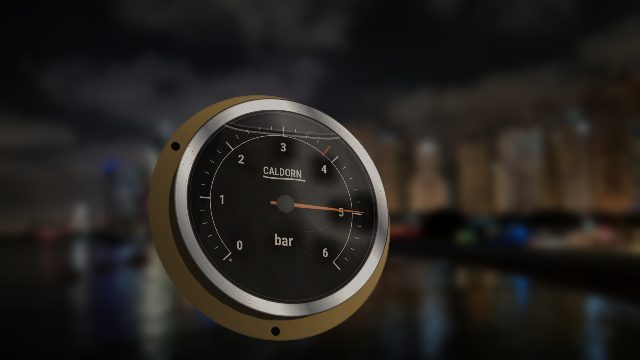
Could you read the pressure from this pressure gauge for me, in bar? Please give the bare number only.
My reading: 5
